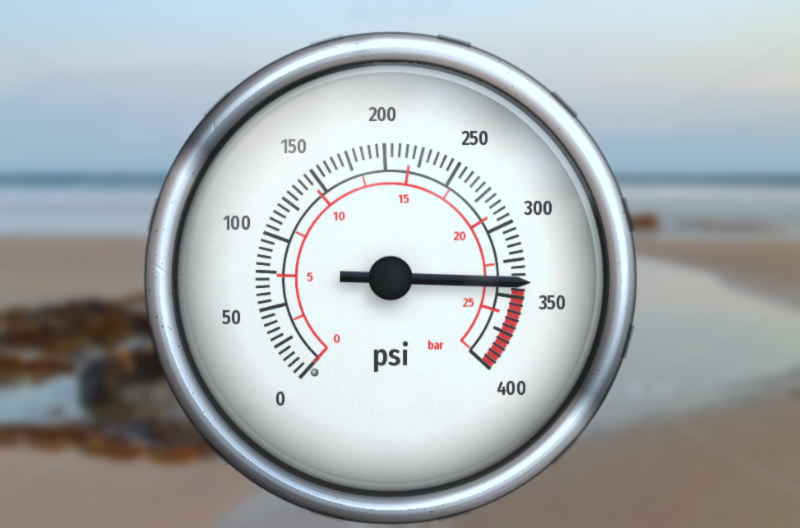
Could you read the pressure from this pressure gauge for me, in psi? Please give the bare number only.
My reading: 340
